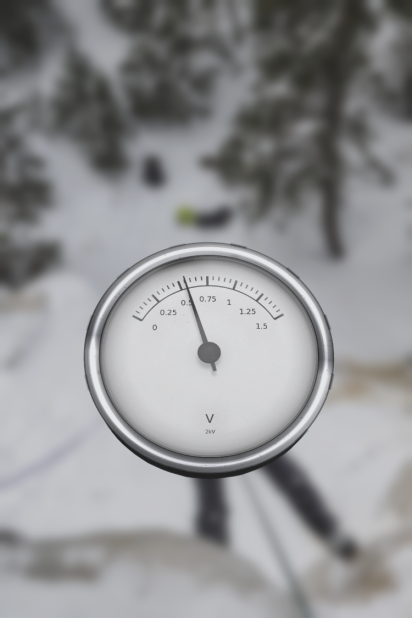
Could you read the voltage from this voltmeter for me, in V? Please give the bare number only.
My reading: 0.55
